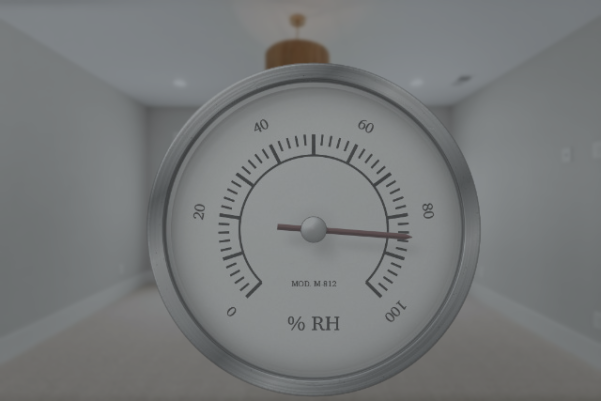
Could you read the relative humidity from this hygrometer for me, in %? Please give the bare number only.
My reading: 85
